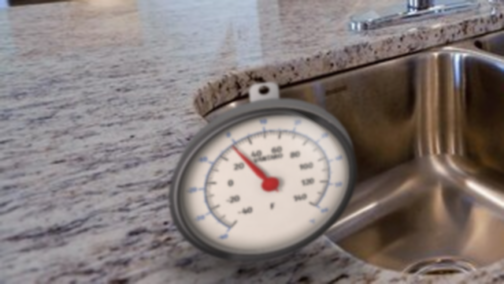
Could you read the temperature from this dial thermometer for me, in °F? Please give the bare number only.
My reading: 30
